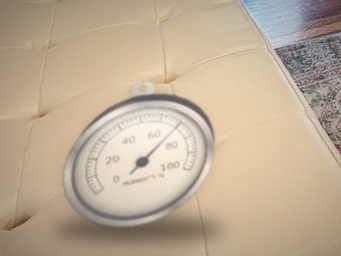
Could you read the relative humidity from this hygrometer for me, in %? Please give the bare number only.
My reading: 70
